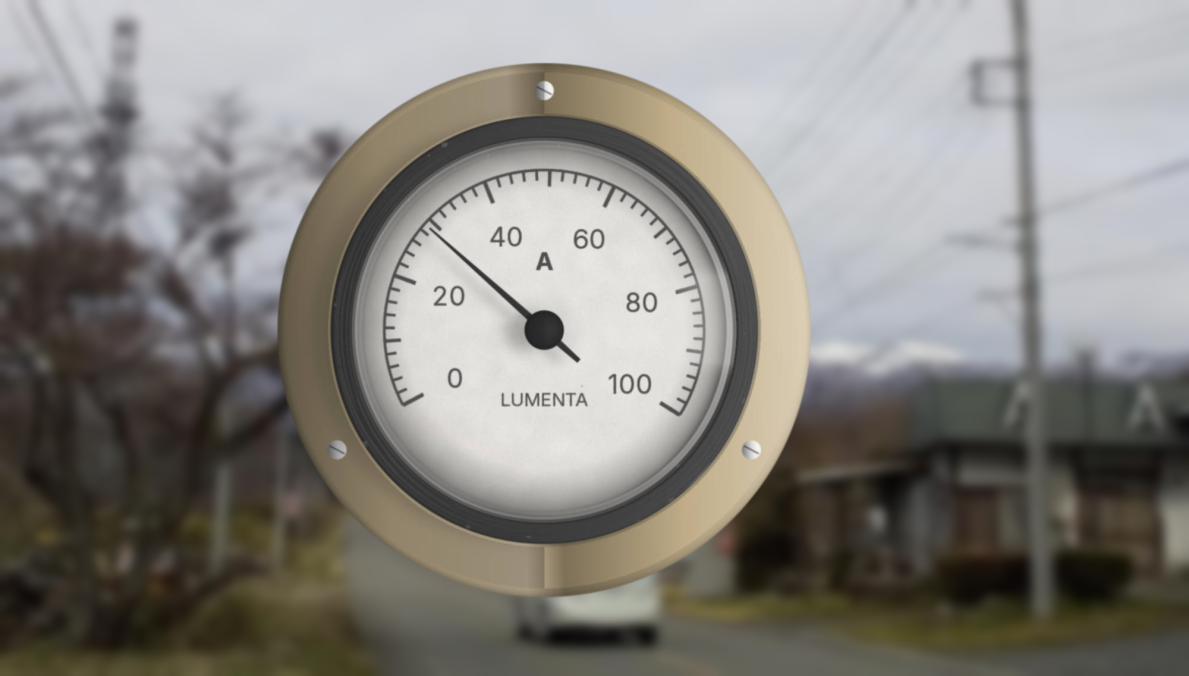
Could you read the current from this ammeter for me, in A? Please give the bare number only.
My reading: 29
